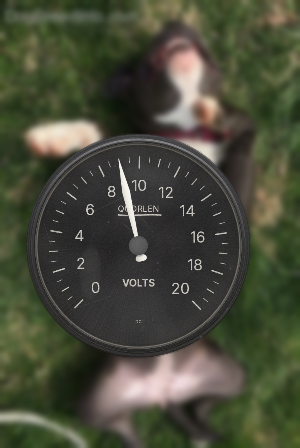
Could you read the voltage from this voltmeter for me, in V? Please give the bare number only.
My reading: 9
